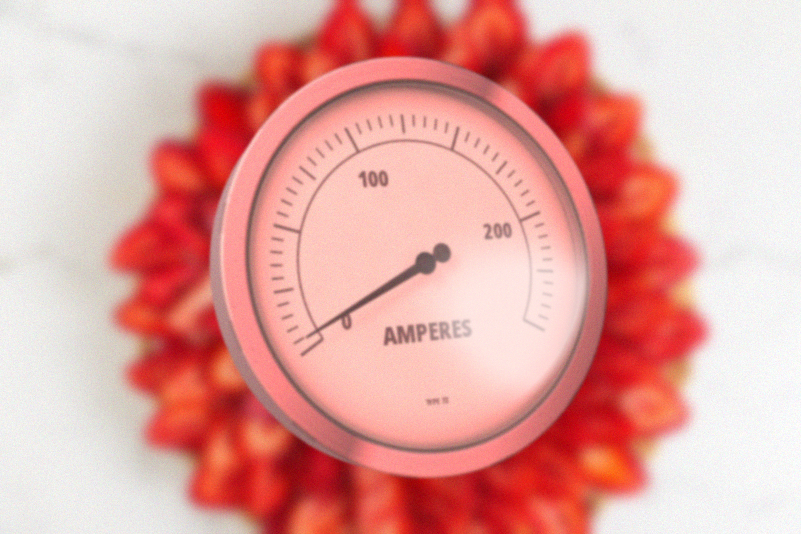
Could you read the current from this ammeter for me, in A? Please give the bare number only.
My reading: 5
